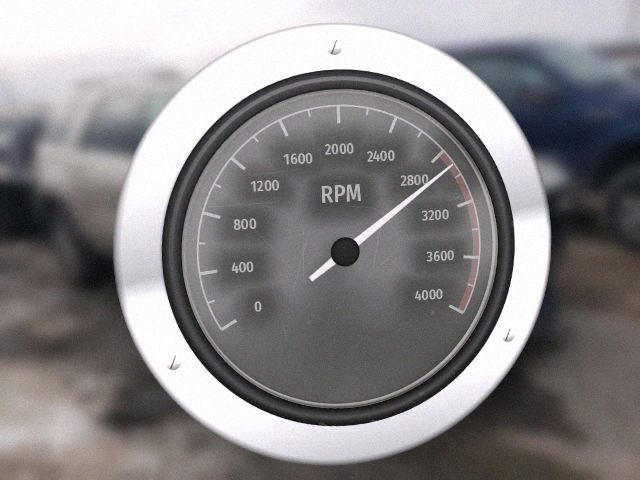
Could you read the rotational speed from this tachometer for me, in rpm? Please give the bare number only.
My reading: 2900
